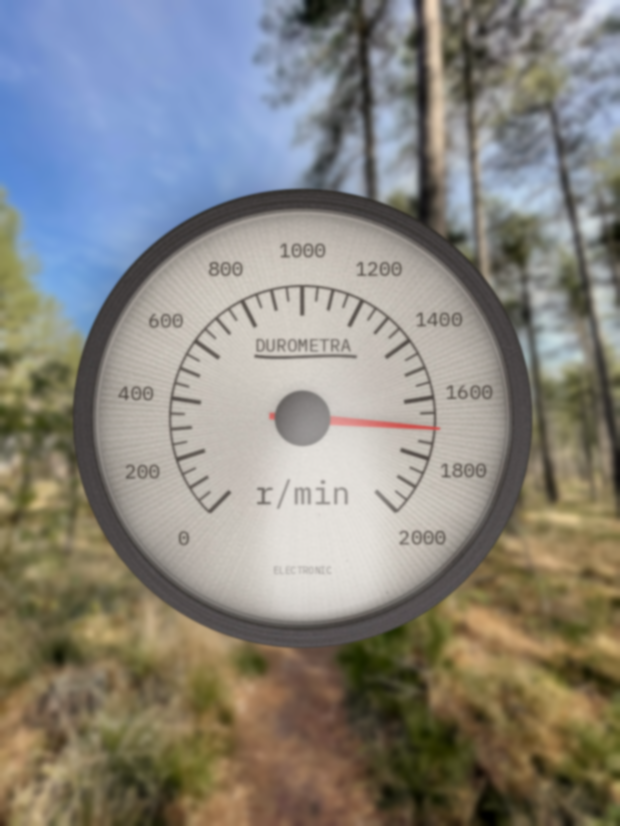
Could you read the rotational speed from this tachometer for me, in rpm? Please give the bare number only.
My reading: 1700
